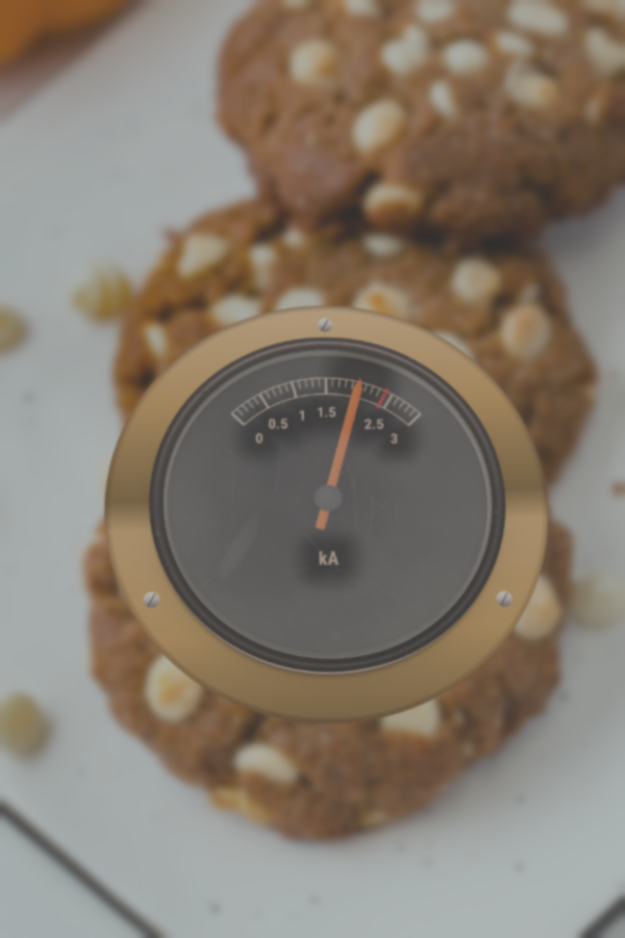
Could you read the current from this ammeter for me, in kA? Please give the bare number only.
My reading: 2
